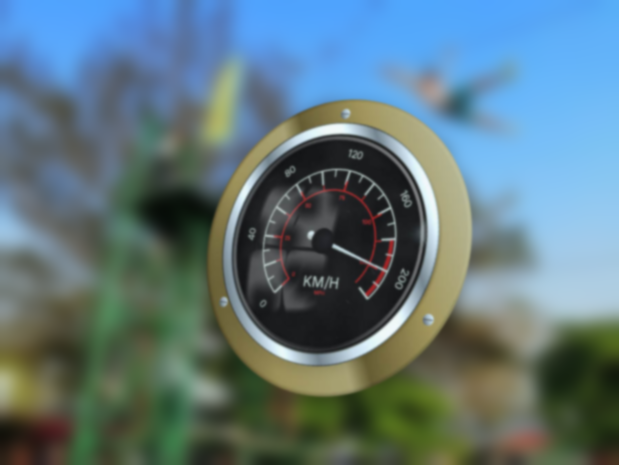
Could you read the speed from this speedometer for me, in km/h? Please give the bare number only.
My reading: 200
